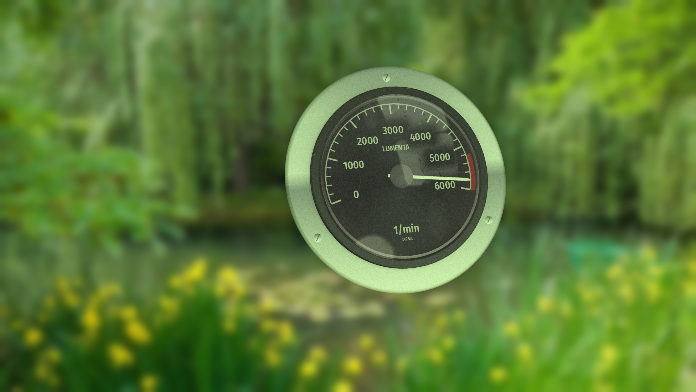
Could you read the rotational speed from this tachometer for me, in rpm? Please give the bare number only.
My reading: 5800
